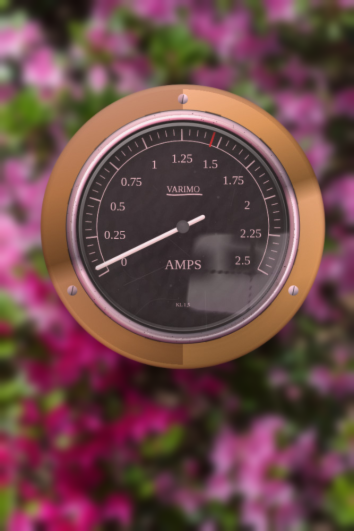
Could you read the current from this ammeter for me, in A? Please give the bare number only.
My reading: 0.05
